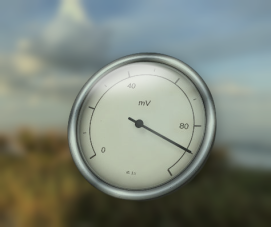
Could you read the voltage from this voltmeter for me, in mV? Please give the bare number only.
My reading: 90
